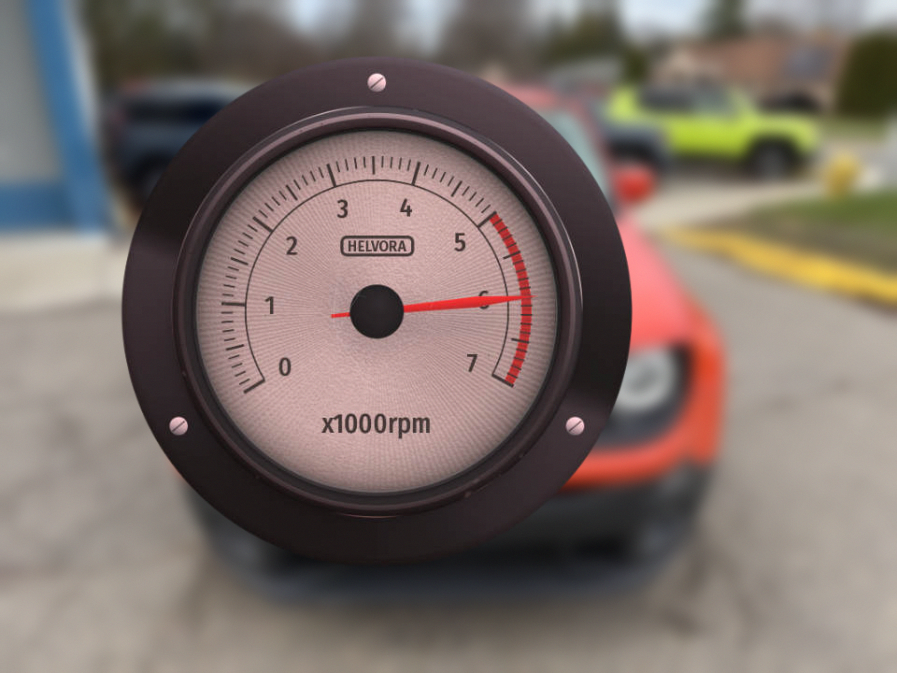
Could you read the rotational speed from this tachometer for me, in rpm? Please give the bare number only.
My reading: 6000
